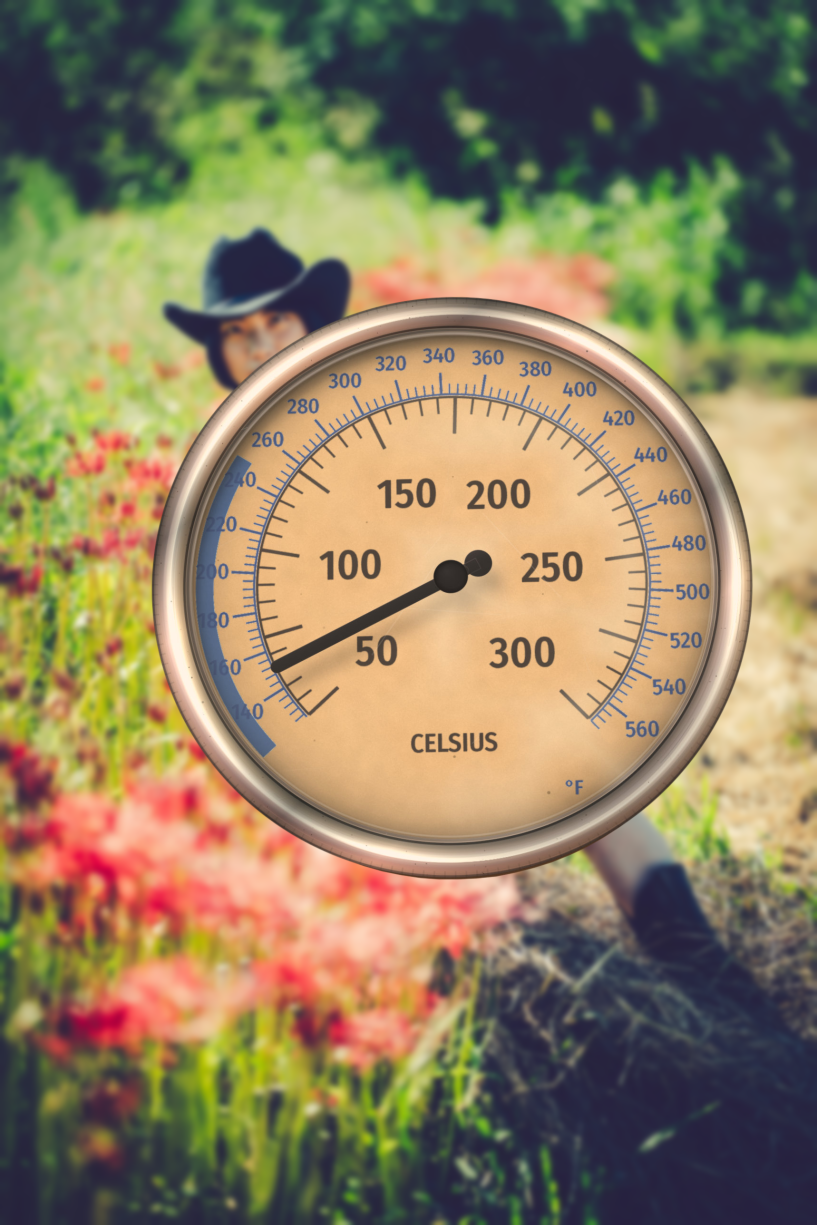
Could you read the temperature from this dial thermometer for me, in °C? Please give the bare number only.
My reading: 65
